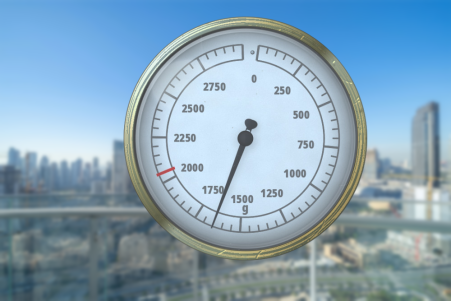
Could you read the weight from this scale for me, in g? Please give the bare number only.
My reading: 1650
